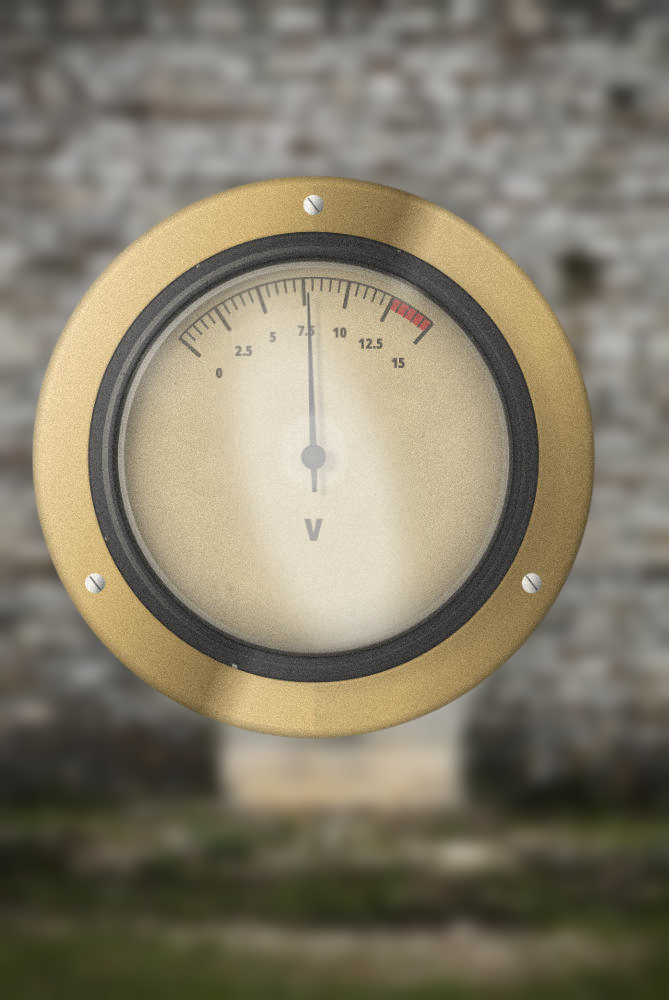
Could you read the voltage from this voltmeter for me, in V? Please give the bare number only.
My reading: 7.75
